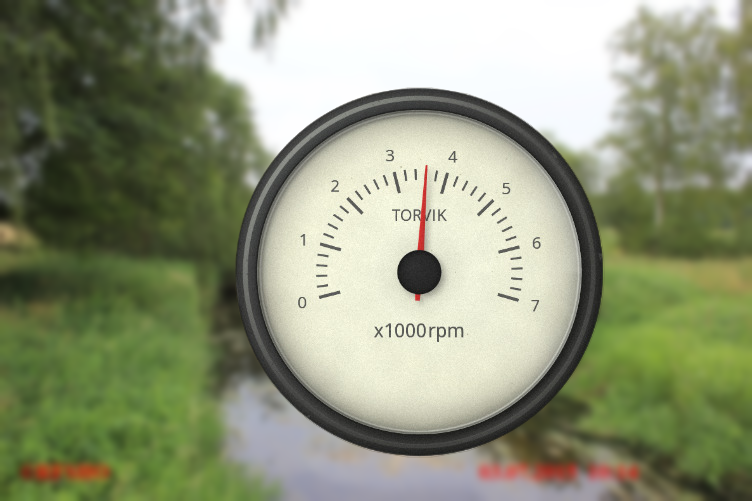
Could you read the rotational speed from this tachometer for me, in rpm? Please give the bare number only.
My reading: 3600
